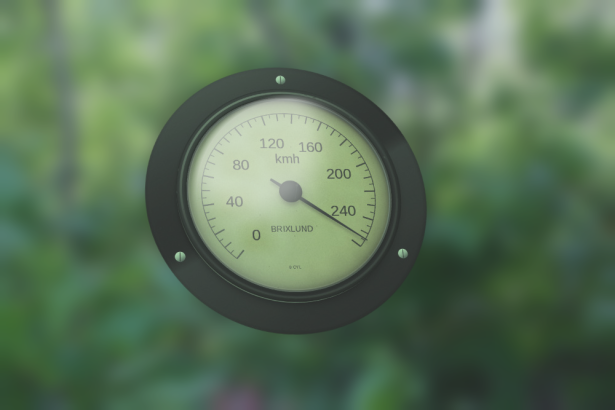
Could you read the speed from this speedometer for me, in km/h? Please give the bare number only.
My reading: 255
